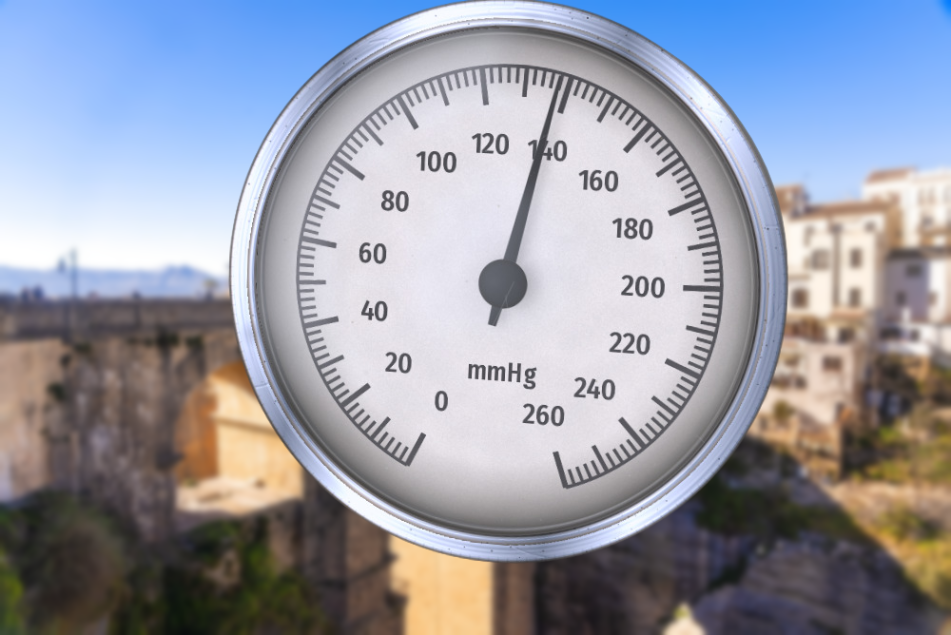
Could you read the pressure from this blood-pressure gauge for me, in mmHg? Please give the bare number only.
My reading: 138
